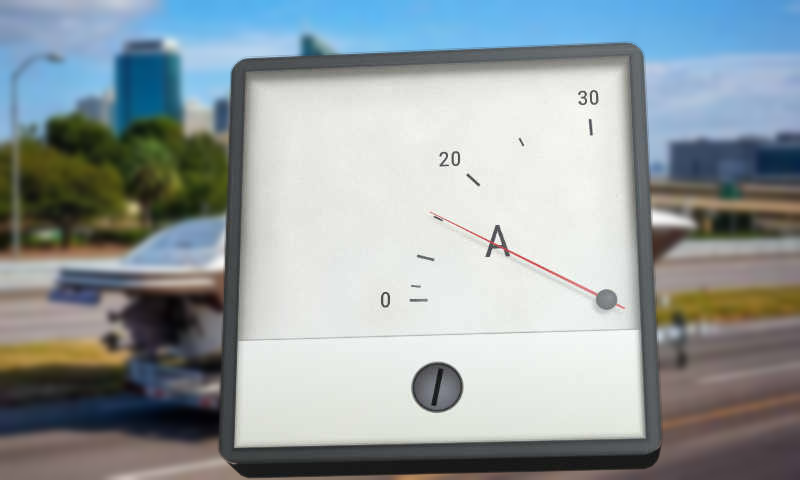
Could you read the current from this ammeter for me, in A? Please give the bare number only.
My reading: 15
